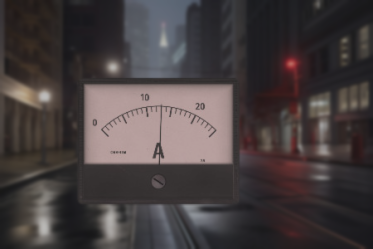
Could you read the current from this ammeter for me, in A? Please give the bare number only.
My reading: 13
